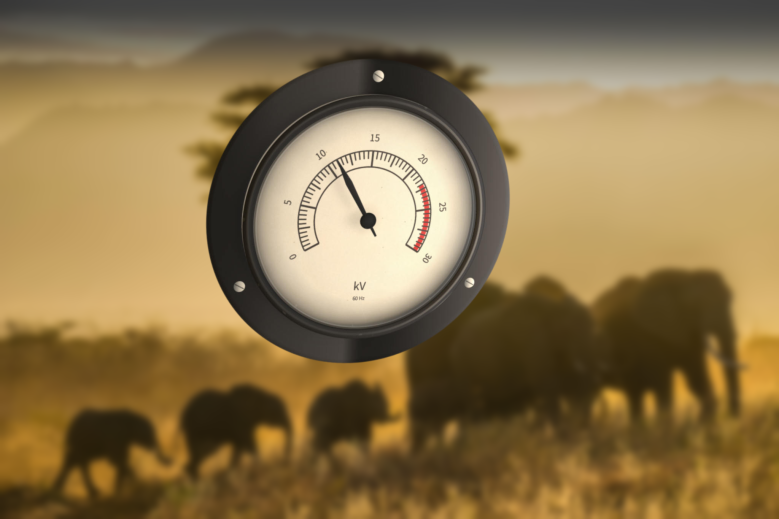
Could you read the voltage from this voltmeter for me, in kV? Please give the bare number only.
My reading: 11
